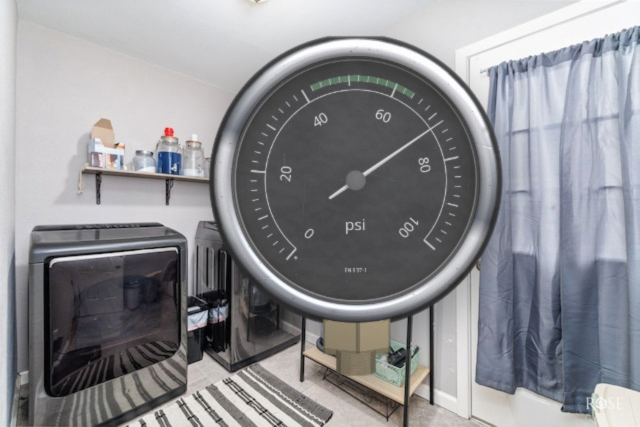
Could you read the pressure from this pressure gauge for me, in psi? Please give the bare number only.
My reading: 72
